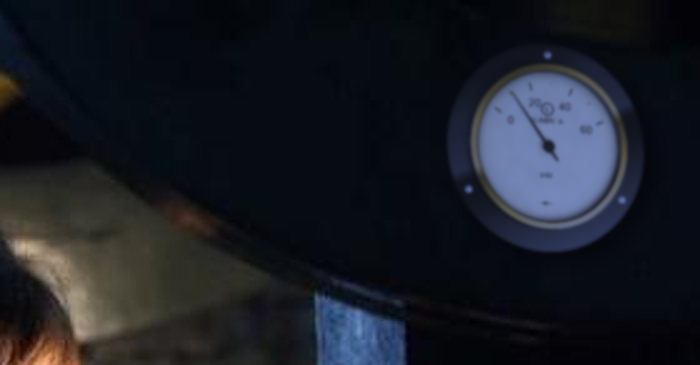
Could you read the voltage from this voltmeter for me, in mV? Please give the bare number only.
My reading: 10
